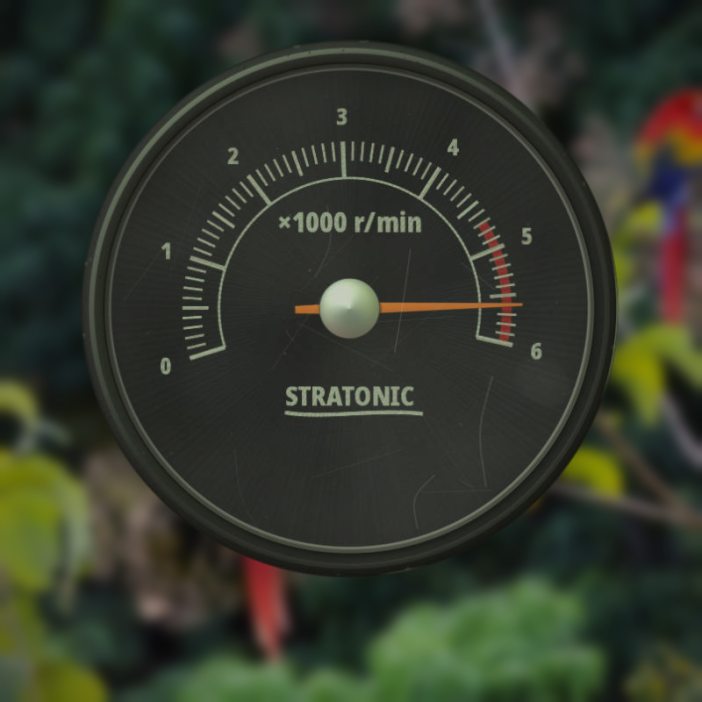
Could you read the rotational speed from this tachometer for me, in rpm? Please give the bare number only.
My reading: 5600
